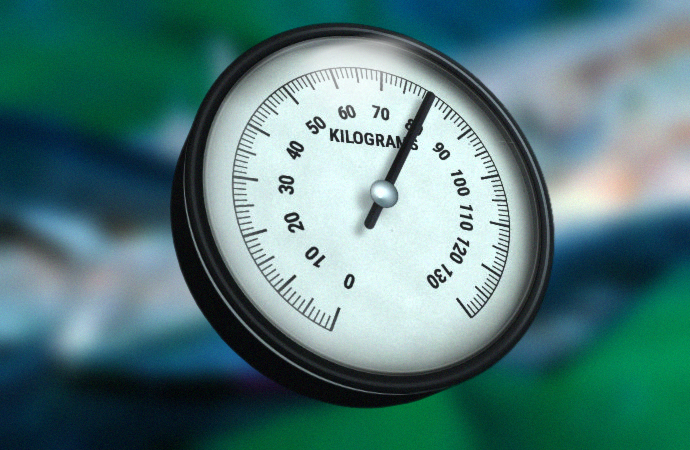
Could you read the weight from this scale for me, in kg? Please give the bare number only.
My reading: 80
